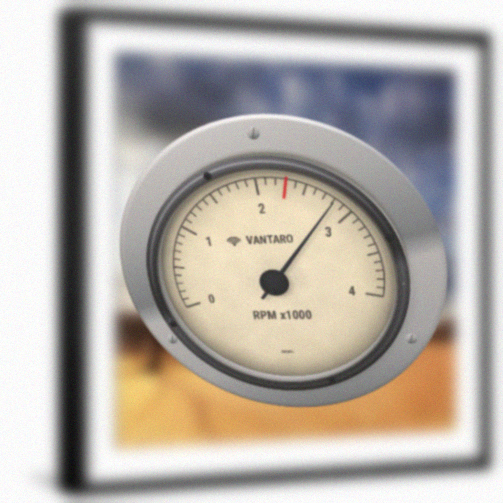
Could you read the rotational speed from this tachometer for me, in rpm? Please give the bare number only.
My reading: 2800
